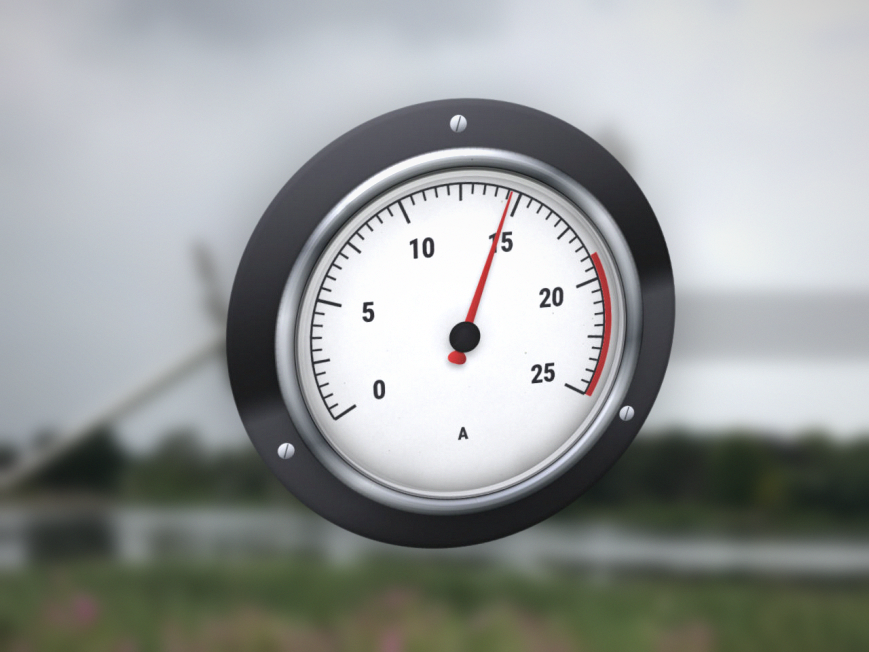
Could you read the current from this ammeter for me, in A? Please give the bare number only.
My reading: 14.5
